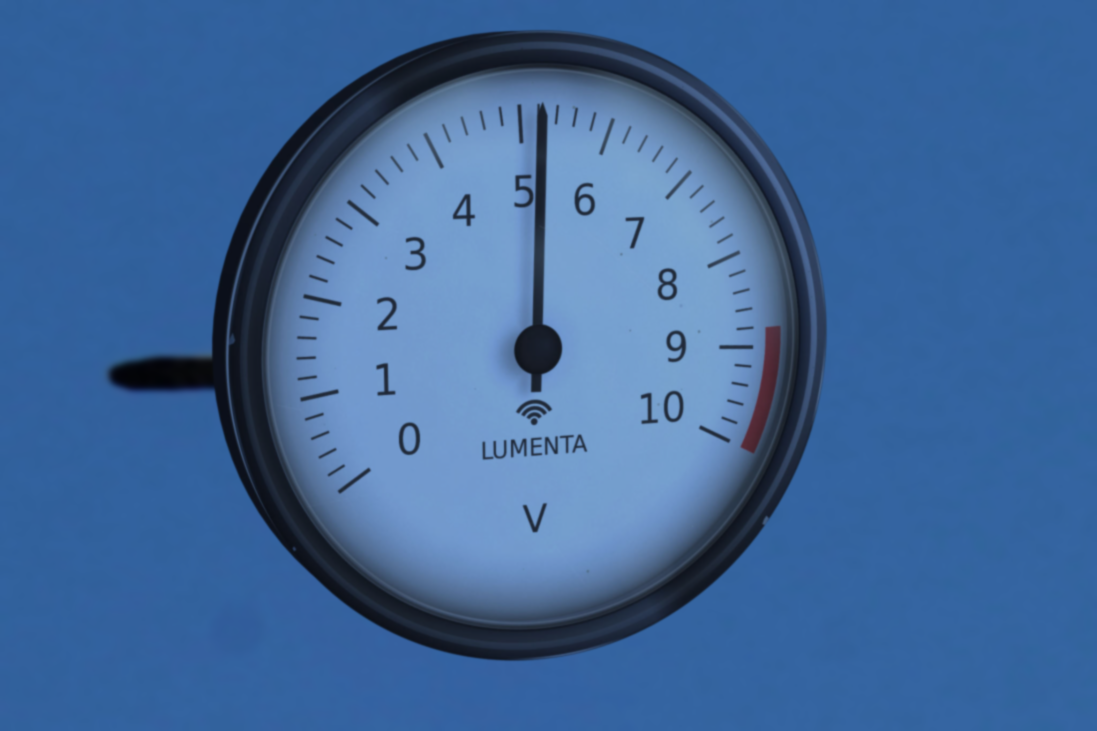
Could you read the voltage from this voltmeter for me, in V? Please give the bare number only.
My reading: 5.2
